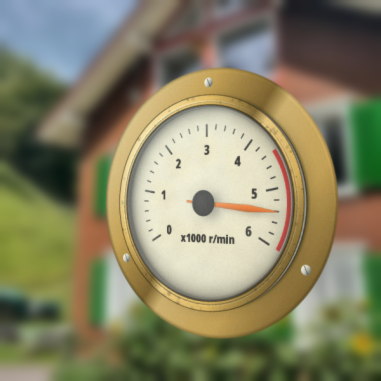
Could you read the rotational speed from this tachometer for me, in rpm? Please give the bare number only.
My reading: 5400
